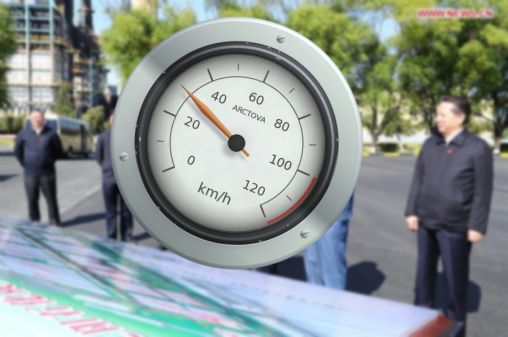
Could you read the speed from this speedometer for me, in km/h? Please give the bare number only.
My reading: 30
